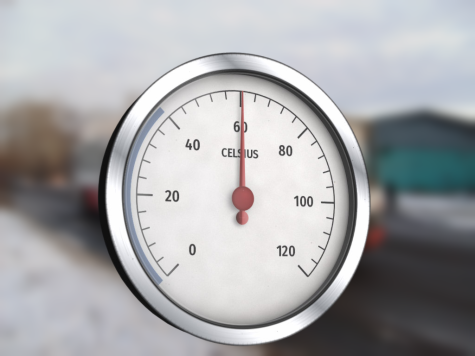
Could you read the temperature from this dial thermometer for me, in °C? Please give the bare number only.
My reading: 60
